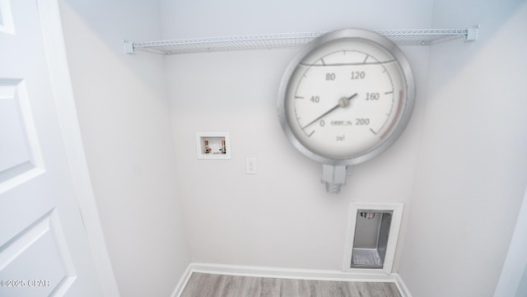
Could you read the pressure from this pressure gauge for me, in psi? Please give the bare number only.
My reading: 10
